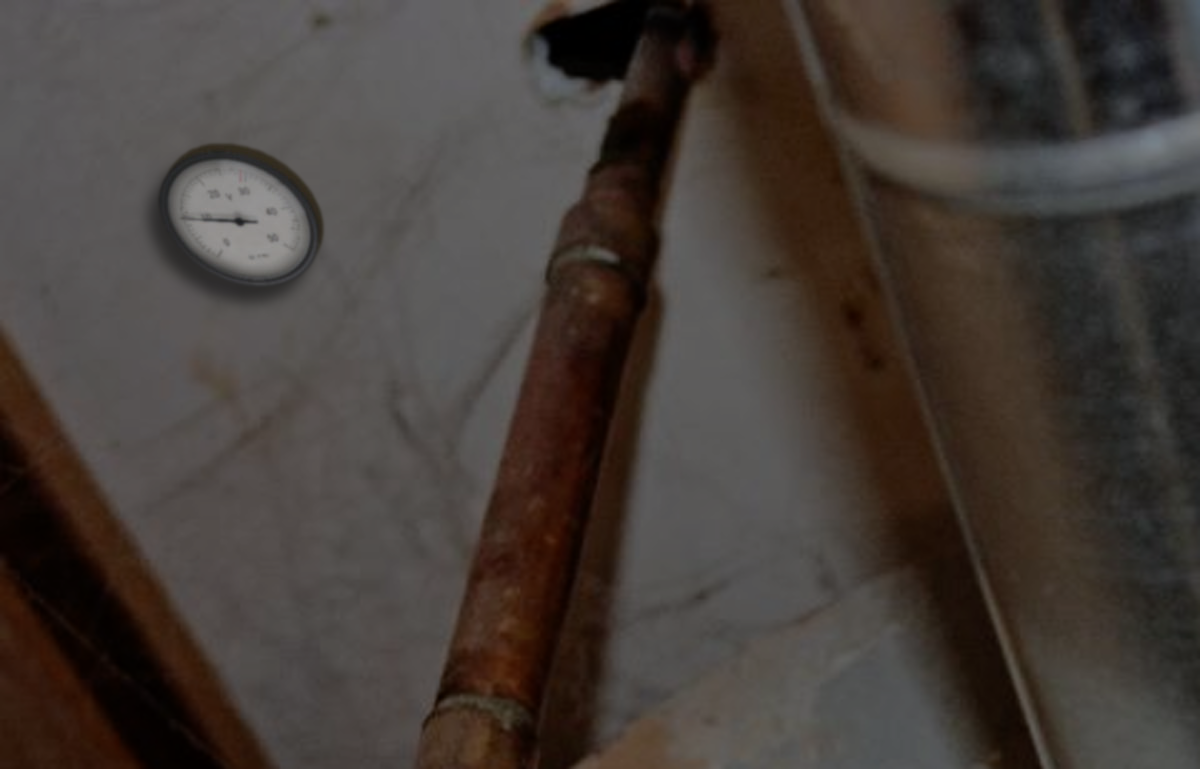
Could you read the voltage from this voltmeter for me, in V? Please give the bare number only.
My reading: 10
